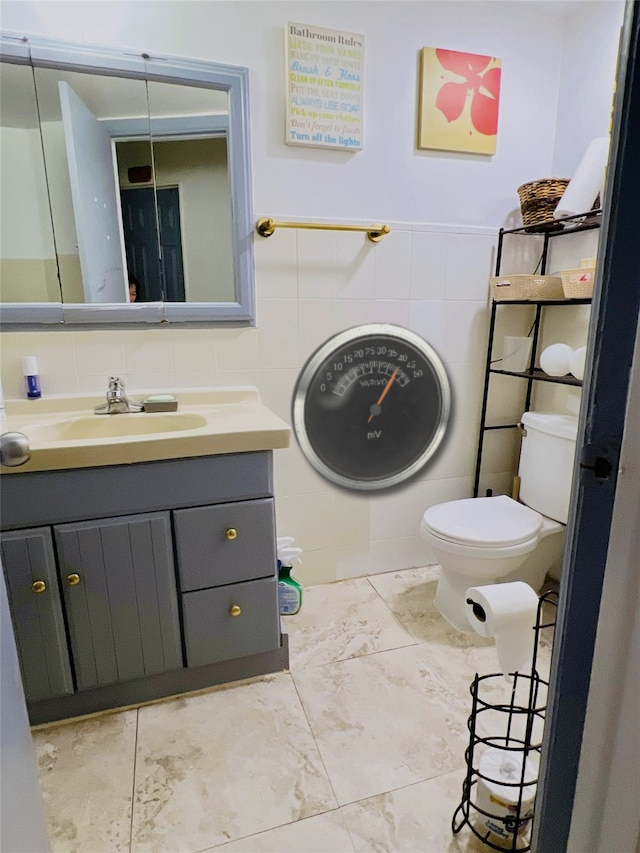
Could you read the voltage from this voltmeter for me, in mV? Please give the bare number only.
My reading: 40
